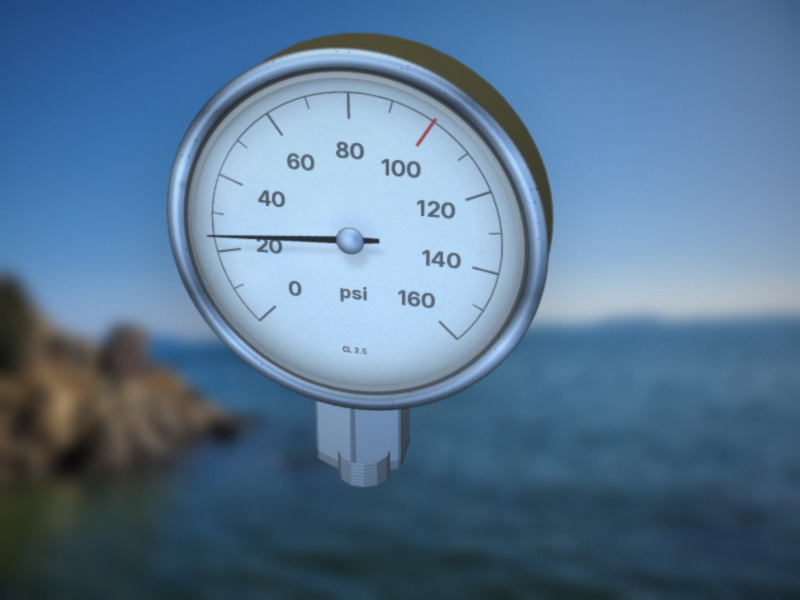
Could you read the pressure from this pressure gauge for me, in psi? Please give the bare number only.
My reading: 25
